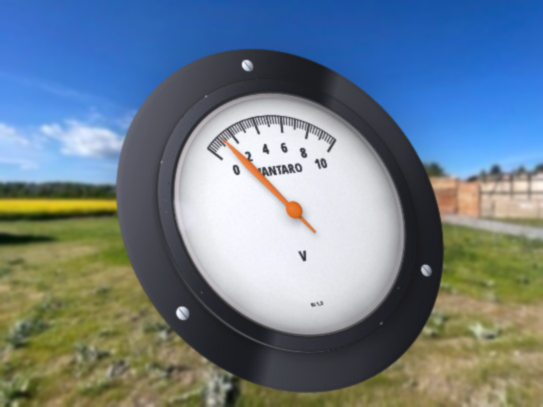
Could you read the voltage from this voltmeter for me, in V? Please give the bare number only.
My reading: 1
